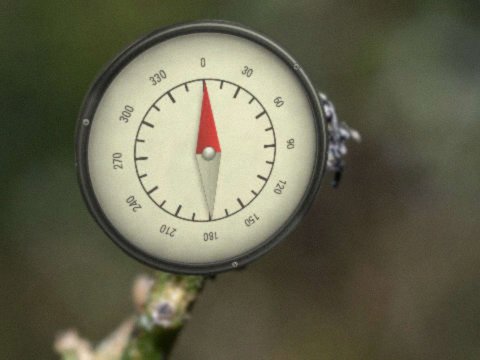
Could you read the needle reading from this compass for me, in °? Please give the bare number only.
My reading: 0
